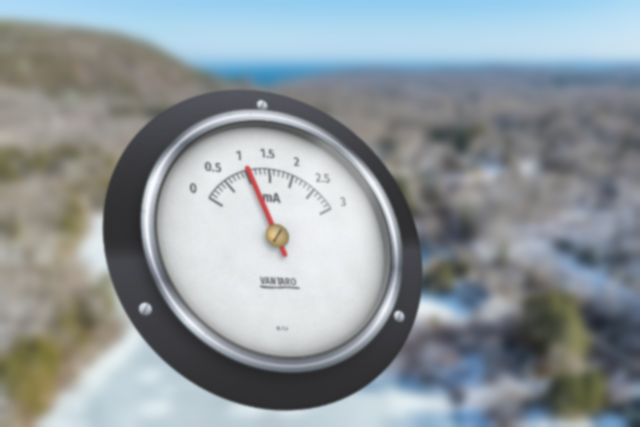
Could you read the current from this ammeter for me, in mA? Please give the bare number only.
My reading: 1
